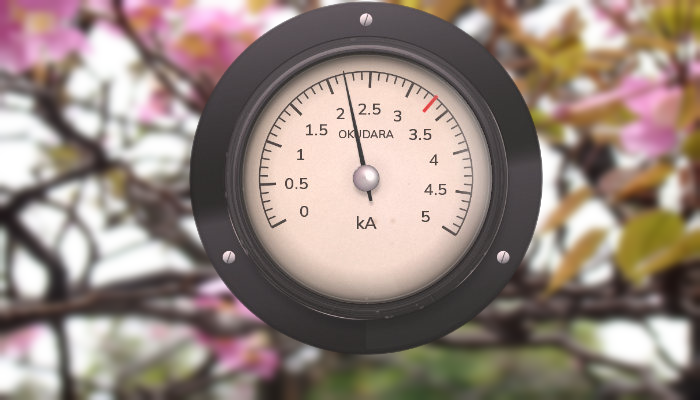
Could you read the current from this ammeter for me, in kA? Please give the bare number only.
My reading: 2.2
